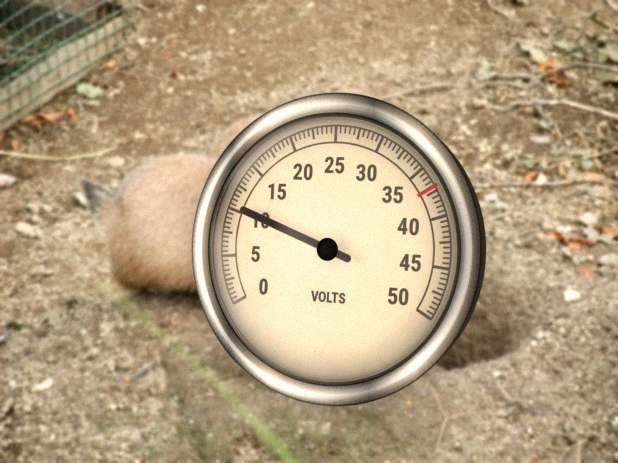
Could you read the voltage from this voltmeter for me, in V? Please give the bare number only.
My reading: 10.5
